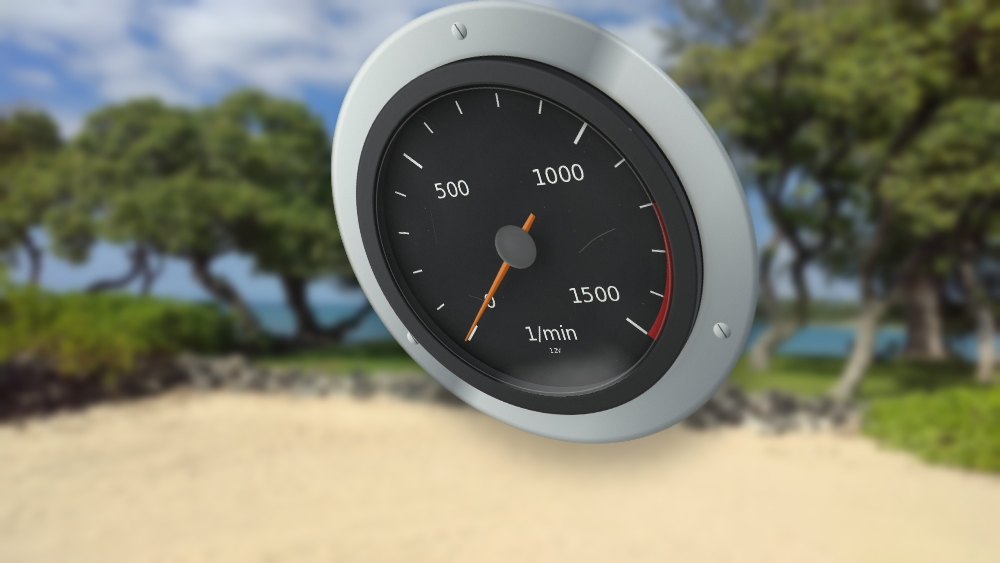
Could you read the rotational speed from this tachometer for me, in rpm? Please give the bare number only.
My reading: 0
